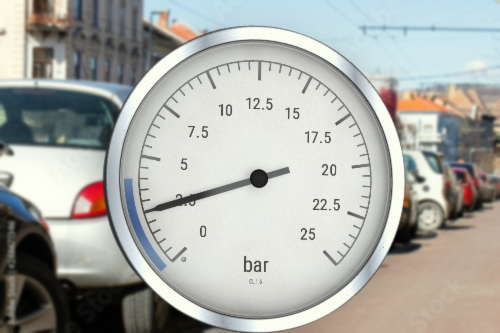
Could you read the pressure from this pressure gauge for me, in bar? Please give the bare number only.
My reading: 2.5
